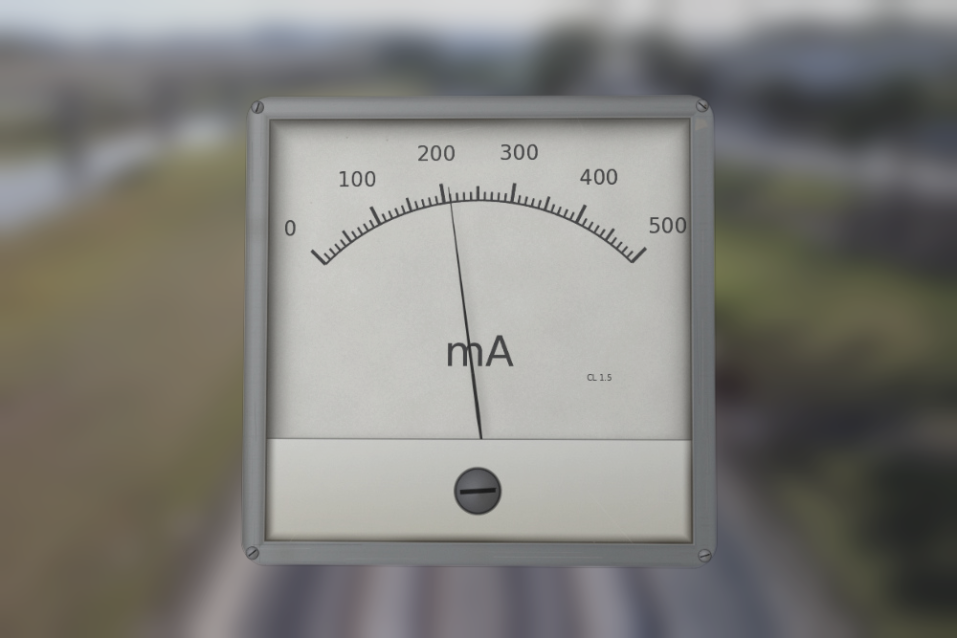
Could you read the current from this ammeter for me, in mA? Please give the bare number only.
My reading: 210
